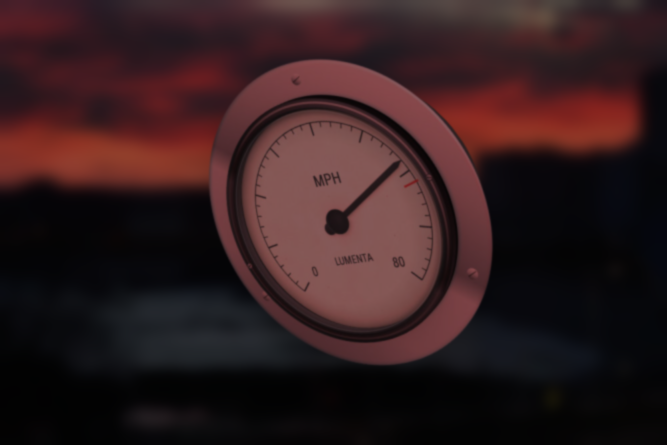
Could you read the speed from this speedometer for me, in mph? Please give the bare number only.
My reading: 58
